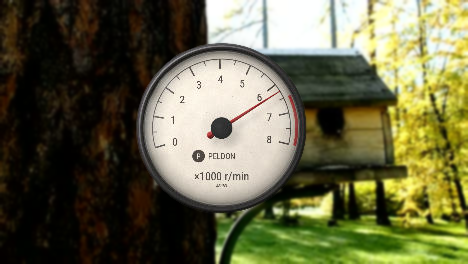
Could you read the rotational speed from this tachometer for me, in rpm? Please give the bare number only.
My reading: 6250
